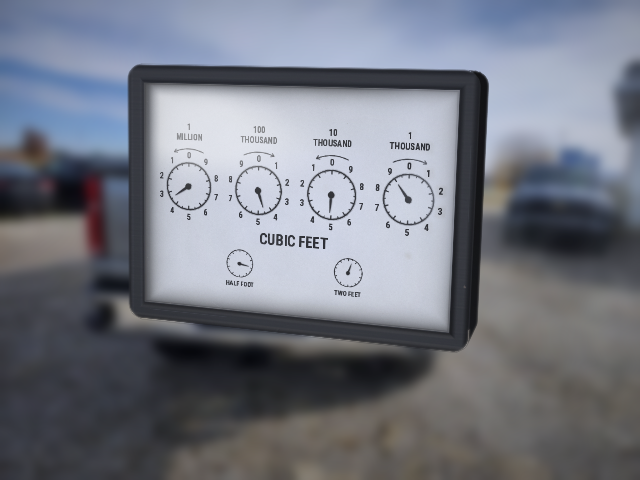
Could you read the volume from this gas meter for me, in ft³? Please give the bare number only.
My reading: 344900
